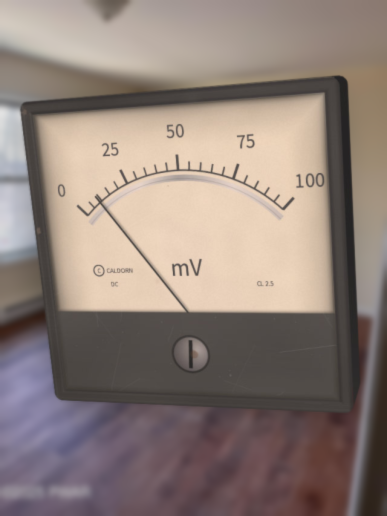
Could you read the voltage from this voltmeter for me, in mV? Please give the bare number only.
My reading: 10
